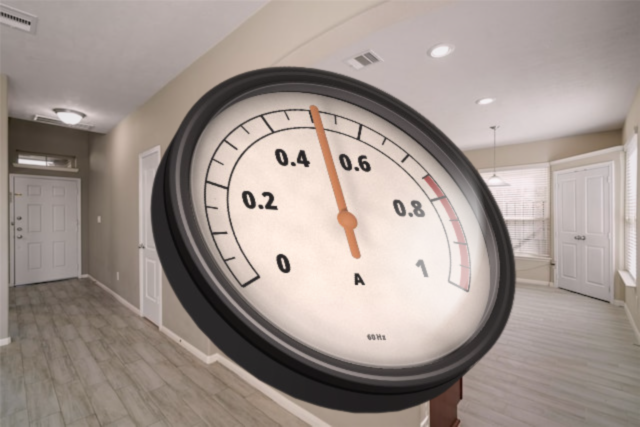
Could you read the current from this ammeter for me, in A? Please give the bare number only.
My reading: 0.5
